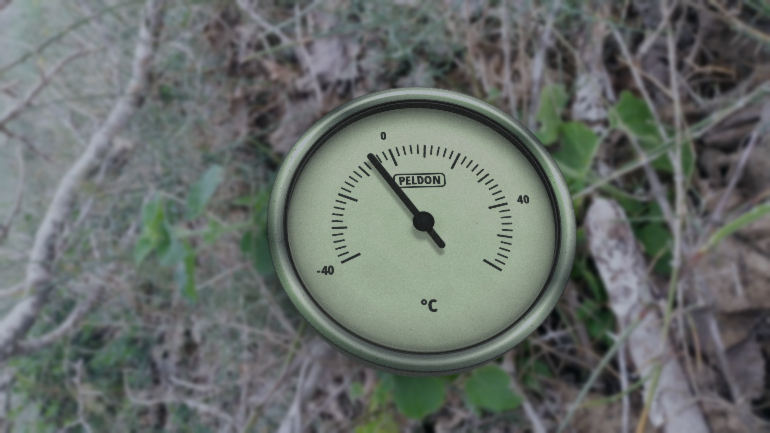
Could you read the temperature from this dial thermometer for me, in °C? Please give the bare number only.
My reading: -6
